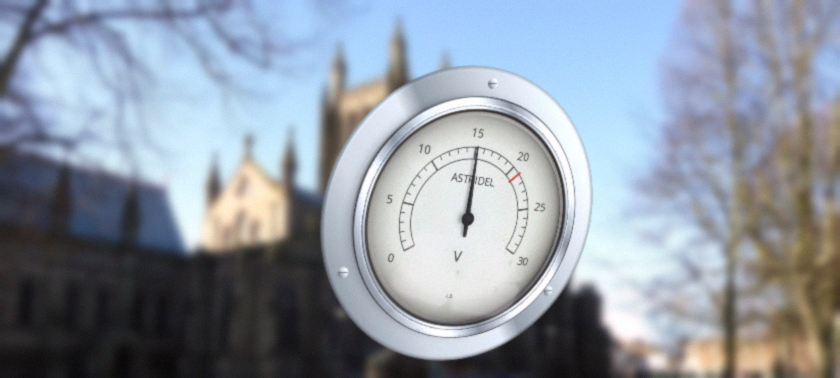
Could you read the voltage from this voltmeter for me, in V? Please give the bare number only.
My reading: 15
